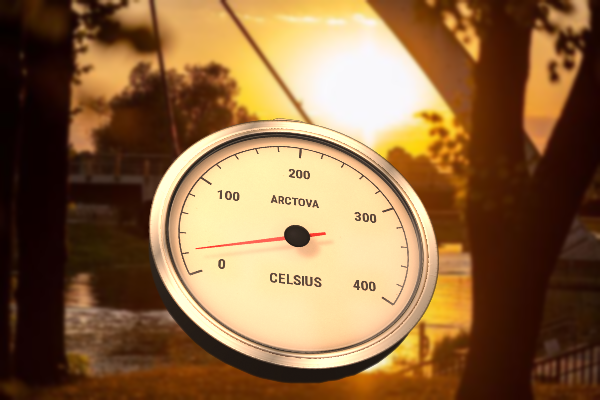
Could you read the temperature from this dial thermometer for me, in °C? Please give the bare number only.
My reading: 20
